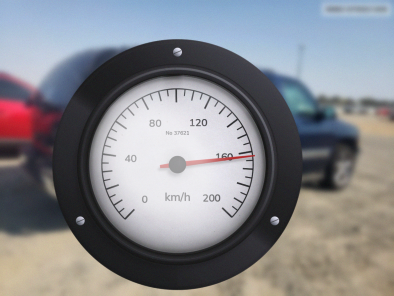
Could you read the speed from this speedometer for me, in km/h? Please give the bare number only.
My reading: 162.5
